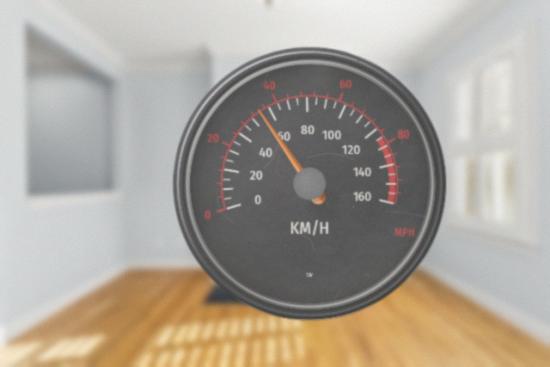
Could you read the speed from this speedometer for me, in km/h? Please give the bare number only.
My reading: 55
